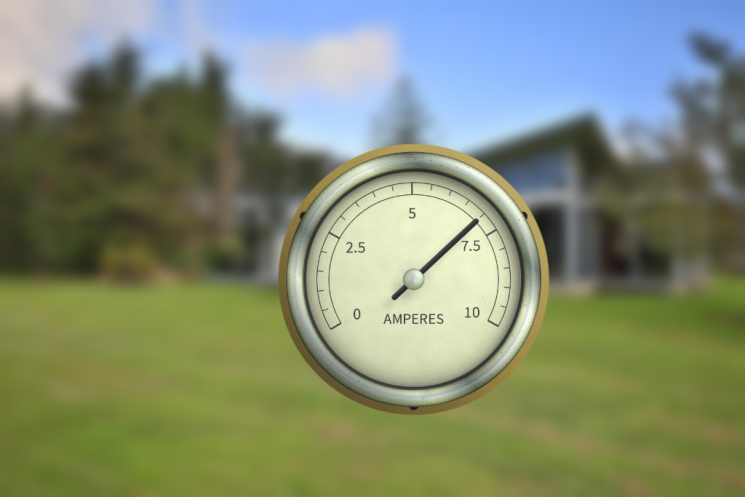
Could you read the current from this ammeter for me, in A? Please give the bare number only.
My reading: 7
